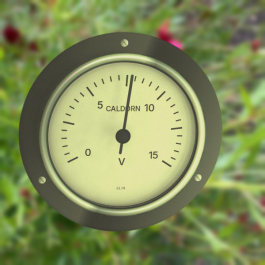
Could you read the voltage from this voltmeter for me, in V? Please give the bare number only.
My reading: 7.75
